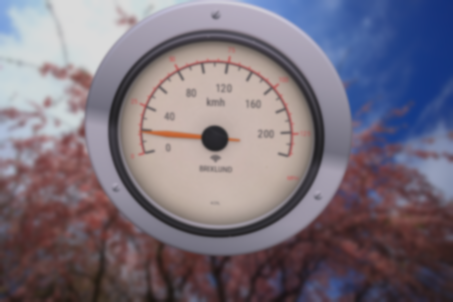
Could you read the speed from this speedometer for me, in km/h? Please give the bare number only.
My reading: 20
